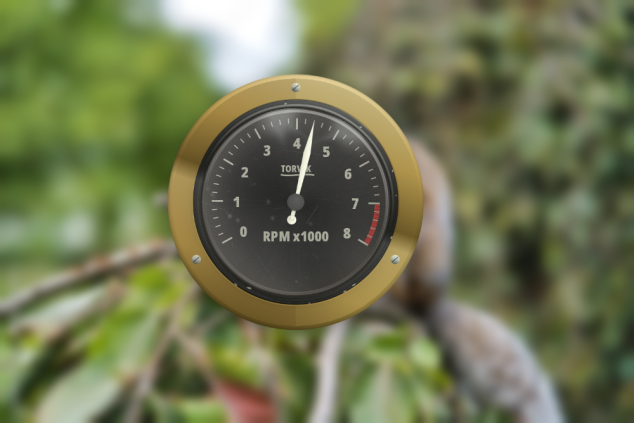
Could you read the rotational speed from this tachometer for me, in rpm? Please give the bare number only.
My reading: 4400
